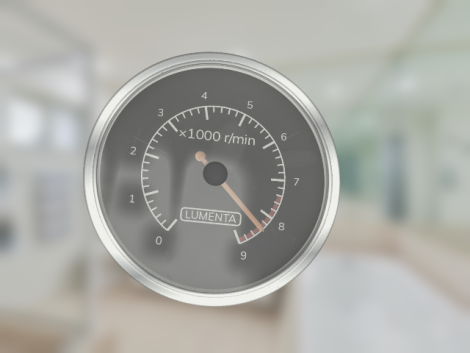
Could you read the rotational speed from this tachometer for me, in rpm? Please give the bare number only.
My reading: 8400
